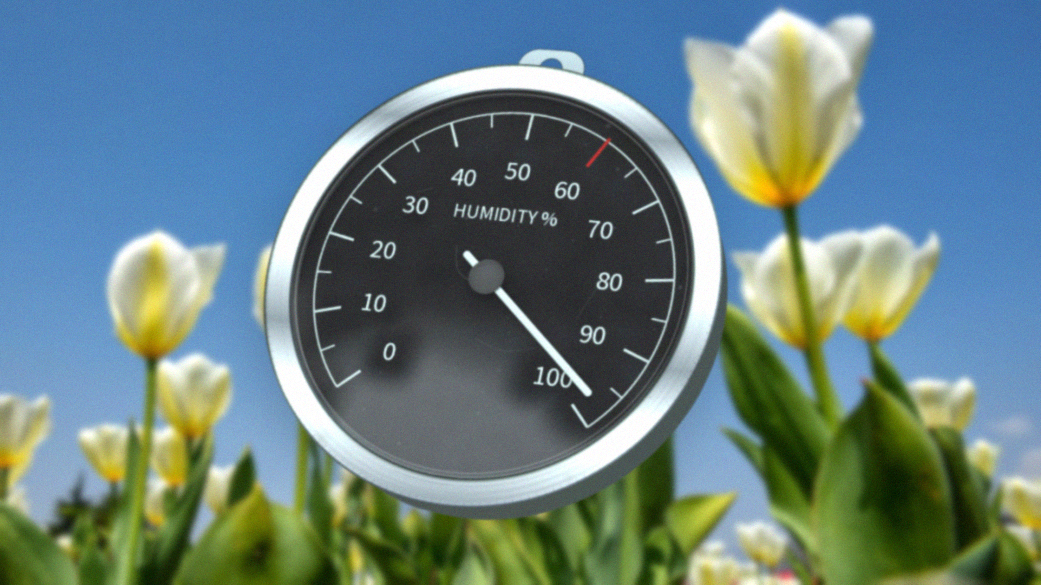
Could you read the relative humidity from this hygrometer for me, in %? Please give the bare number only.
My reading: 97.5
